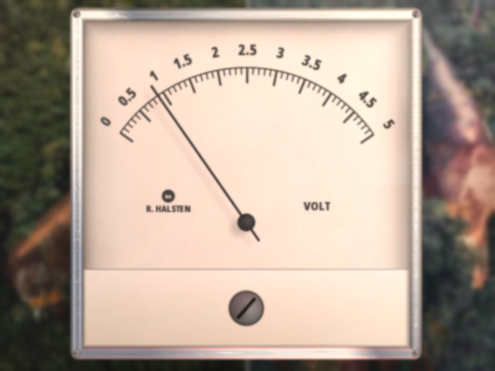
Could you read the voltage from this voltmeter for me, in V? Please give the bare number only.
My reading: 0.9
